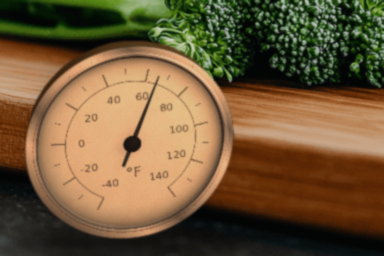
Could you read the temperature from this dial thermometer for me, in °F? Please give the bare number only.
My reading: 65
